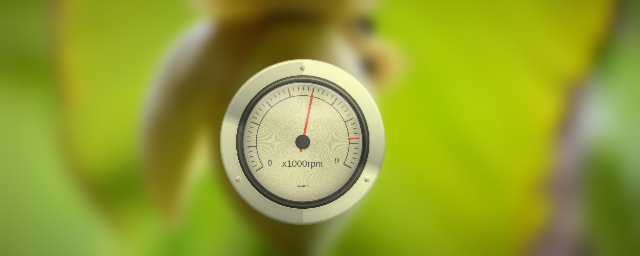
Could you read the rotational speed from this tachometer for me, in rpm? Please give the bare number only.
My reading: 5000
